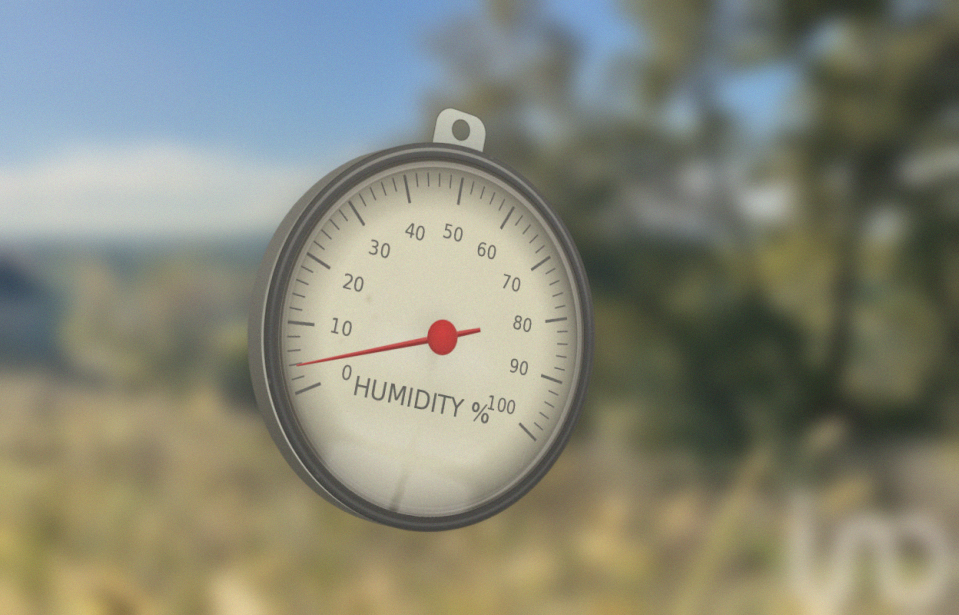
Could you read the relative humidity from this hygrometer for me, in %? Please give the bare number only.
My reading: 4
